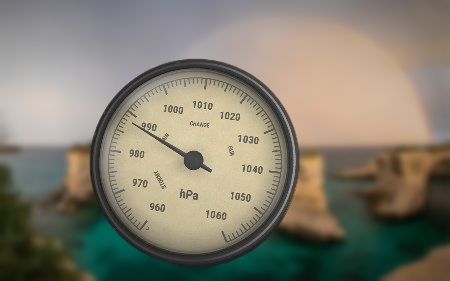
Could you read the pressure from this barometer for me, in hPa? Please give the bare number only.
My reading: 988
